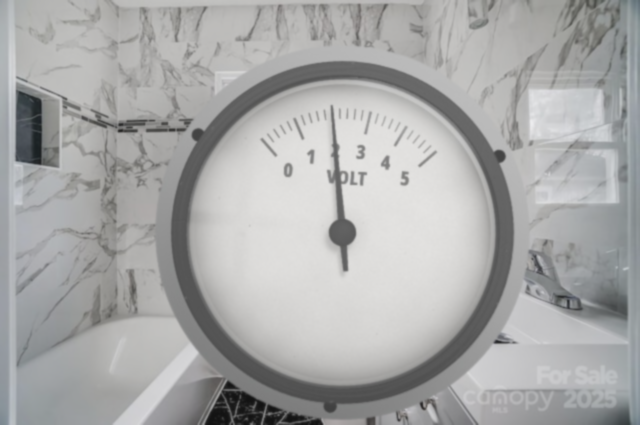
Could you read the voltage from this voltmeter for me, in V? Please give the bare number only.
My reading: 2
